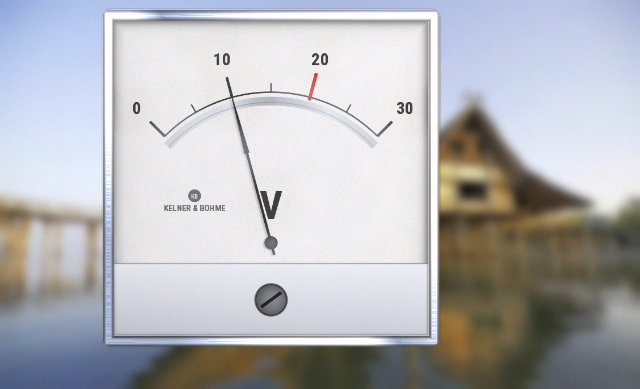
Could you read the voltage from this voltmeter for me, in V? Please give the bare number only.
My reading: 10
